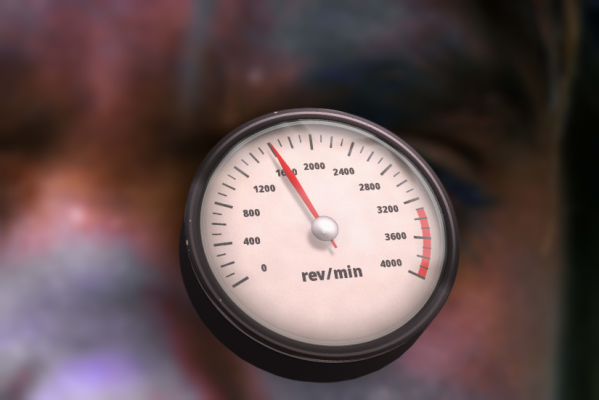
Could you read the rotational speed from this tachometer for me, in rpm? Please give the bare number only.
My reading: 1600
